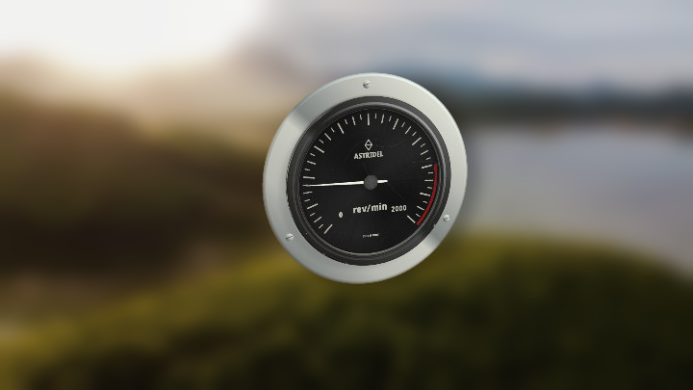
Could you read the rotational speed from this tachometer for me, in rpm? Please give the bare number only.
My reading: 350
